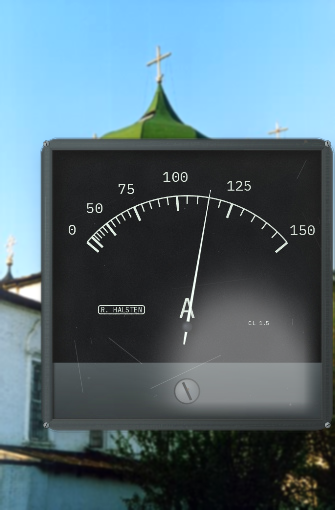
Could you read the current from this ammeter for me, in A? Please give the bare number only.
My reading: 115
